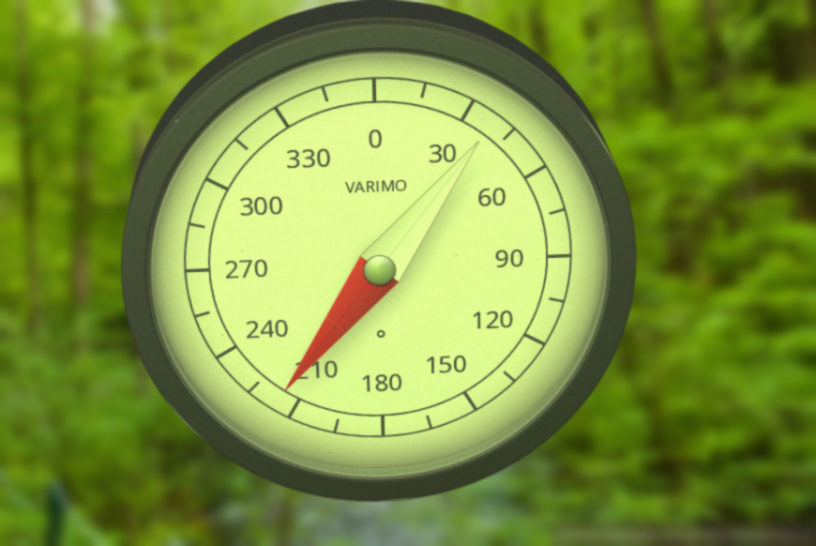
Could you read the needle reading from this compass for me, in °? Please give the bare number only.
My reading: 217.5
